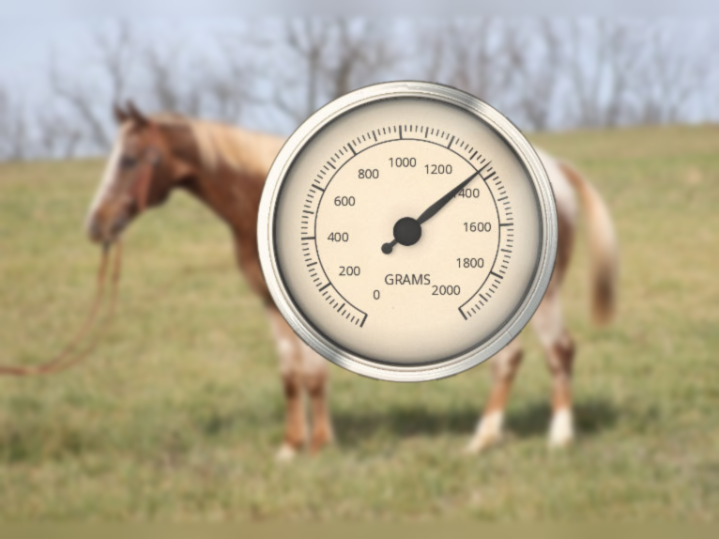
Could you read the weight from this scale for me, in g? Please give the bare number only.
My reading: 1360
